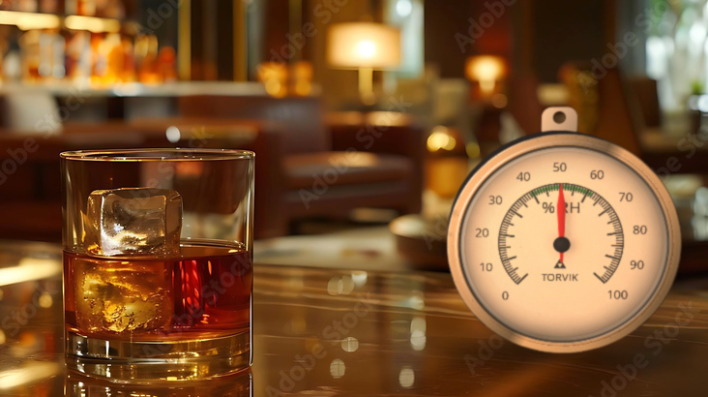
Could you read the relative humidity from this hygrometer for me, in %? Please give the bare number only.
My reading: 50
